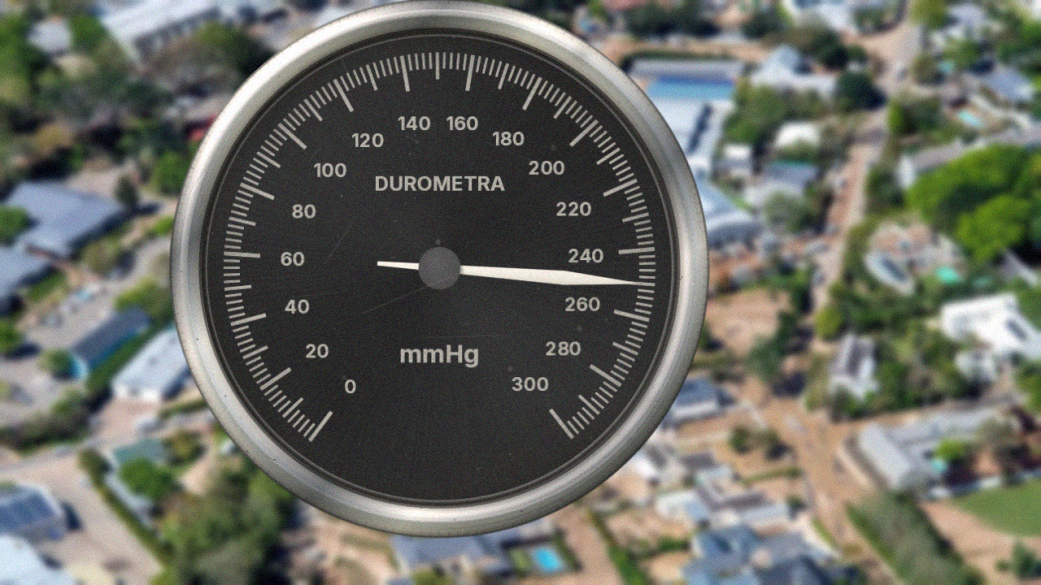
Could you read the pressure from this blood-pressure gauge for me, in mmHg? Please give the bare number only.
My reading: 250
